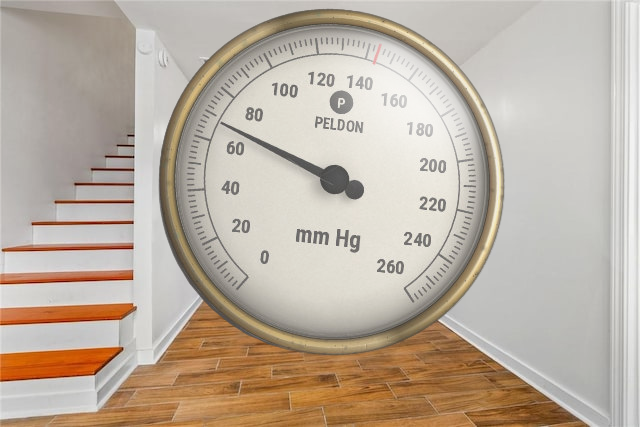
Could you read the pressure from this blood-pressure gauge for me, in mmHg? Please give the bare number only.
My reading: 68
